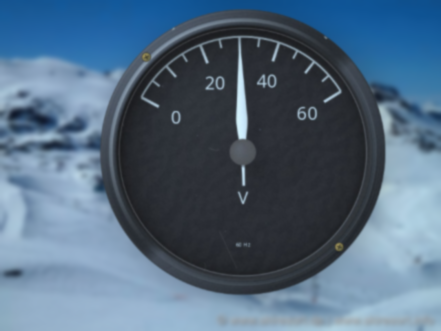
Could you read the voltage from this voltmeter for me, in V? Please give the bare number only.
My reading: 30
